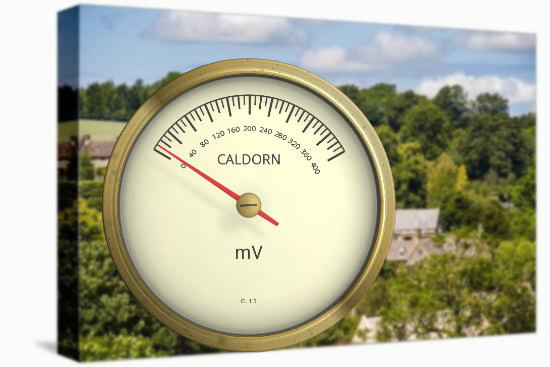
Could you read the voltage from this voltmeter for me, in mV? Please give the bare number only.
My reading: 10
